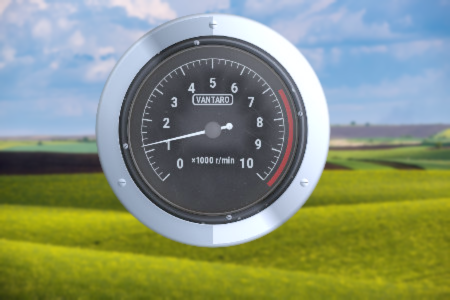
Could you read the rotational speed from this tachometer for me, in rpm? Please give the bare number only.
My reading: 1200
